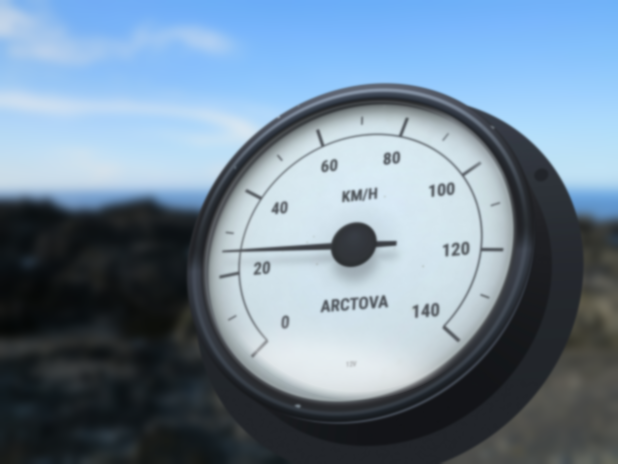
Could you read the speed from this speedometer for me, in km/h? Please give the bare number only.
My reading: 25
